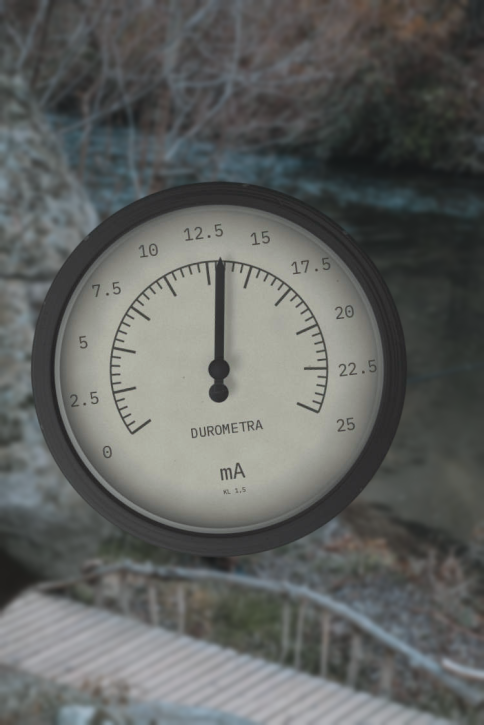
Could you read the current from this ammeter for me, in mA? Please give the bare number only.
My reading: 13.25
